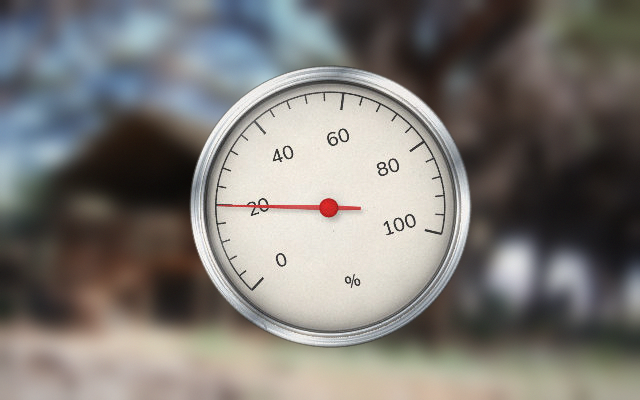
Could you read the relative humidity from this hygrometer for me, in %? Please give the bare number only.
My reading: 20
